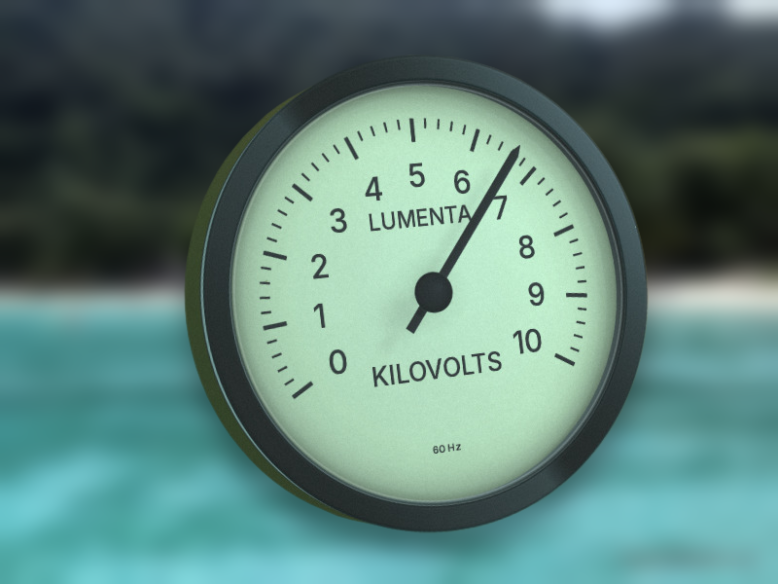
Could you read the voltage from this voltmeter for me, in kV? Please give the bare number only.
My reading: 6.6
